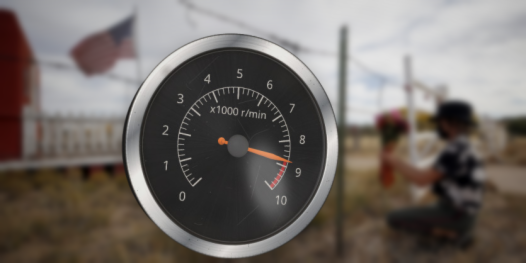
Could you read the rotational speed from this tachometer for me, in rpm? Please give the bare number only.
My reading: 8800
